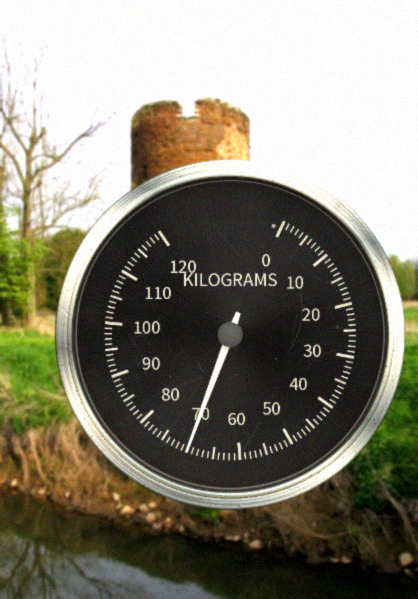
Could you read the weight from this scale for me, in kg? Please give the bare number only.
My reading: 70
